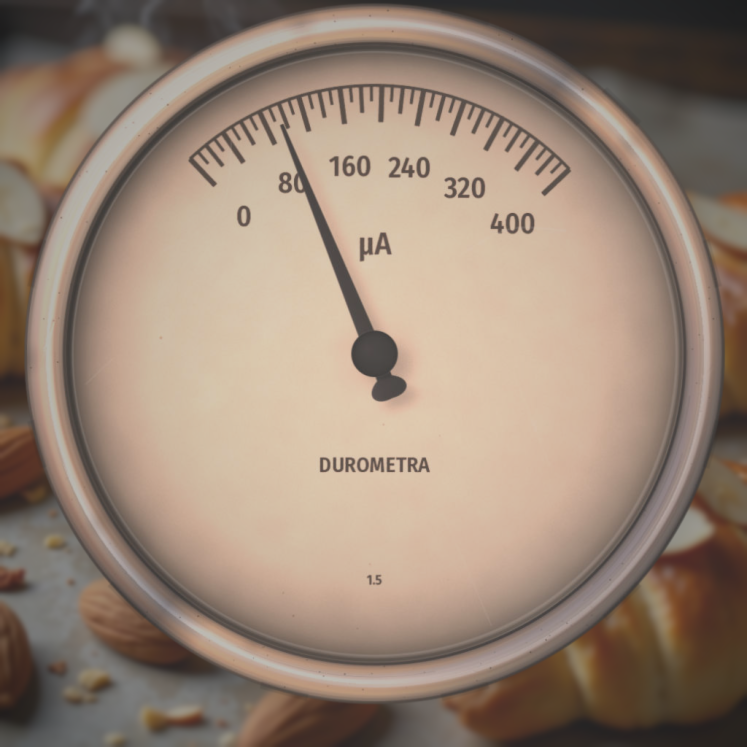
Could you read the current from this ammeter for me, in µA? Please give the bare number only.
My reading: 95
